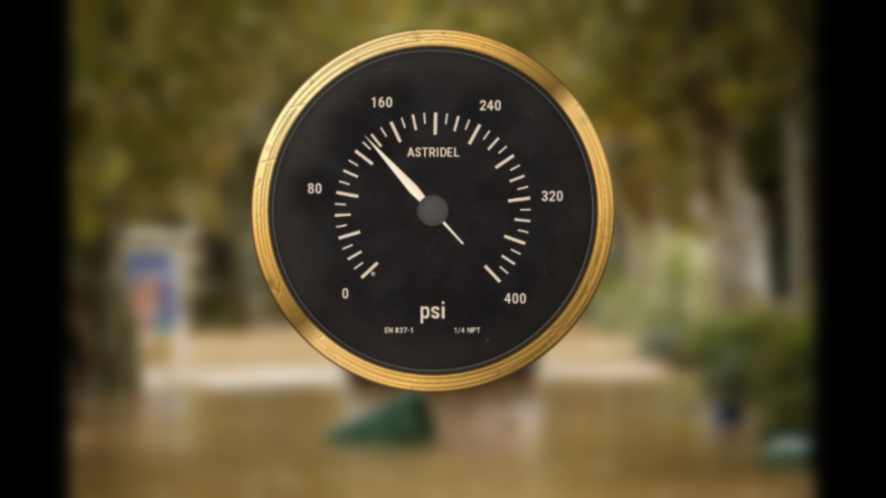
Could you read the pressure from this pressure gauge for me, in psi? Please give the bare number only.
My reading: 135
